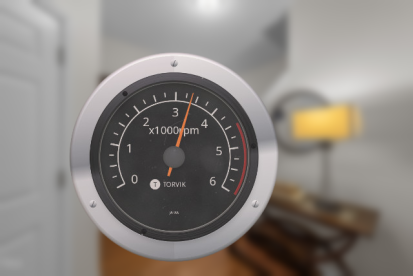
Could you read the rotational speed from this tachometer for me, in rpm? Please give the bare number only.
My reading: 3375
